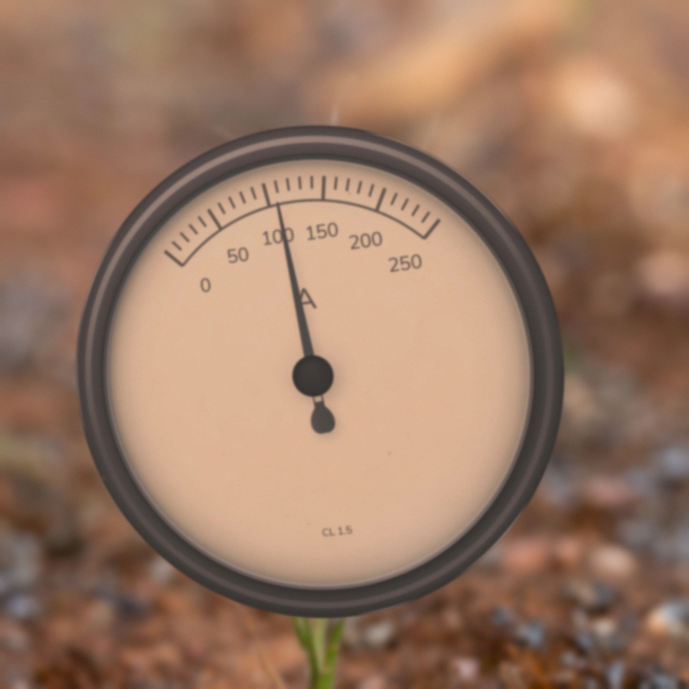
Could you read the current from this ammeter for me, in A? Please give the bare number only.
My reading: 110
